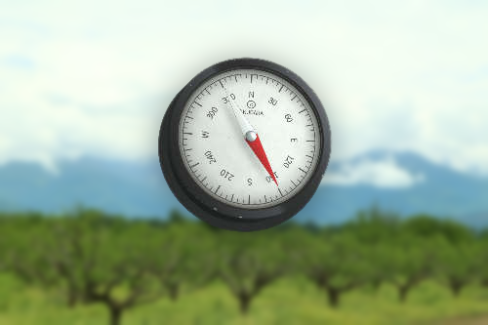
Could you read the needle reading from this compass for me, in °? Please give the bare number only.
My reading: 150
